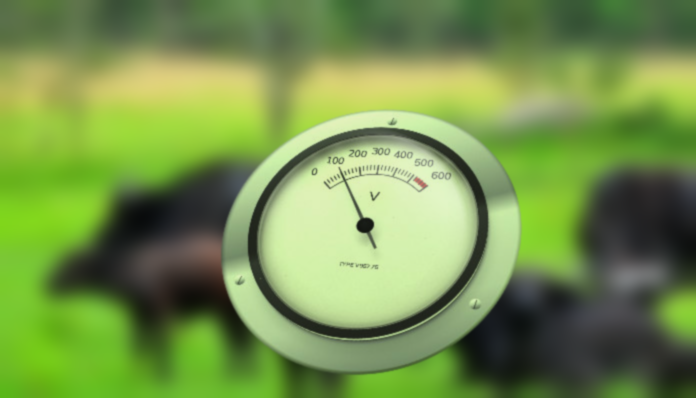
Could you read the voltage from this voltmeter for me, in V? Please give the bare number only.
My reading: 100
